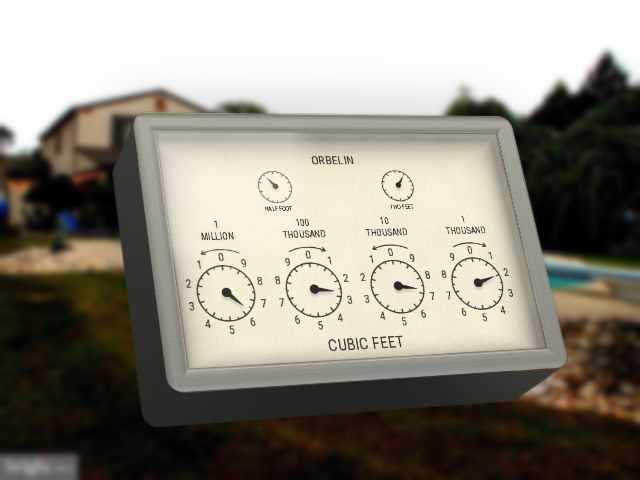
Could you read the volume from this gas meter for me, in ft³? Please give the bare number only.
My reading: 627200
